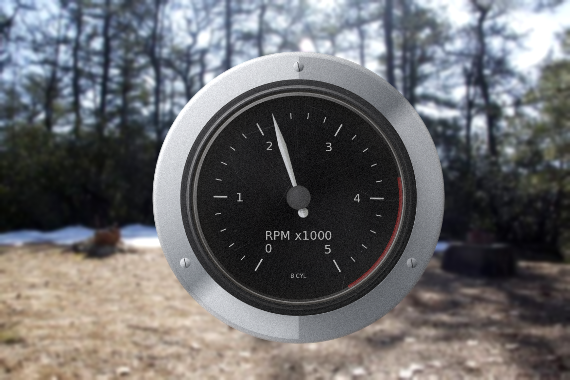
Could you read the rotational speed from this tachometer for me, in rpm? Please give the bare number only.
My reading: 2200
